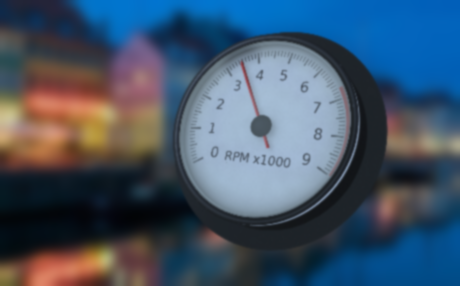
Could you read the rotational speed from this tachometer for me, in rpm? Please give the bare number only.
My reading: 3500
